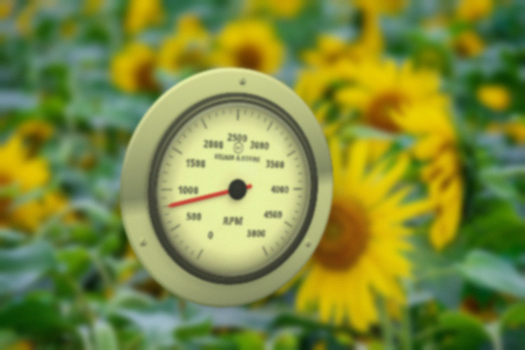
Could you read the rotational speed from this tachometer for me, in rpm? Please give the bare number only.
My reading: 800
